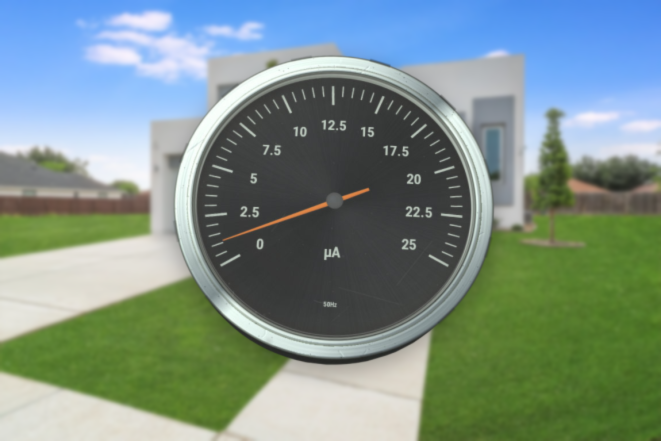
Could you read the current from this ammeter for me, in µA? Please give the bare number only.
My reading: 1
